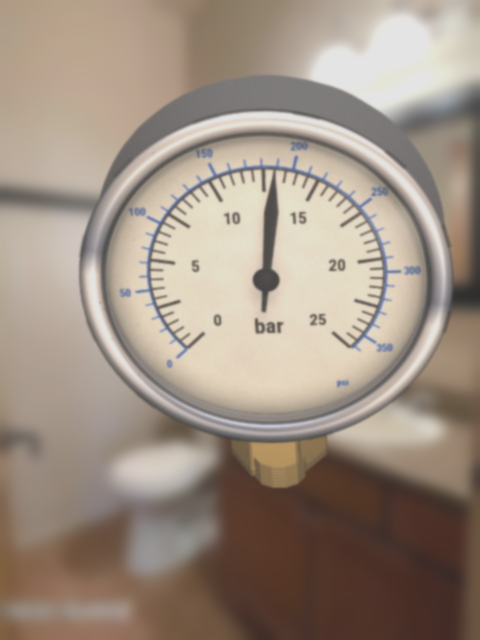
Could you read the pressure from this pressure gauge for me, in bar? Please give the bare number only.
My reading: 13
